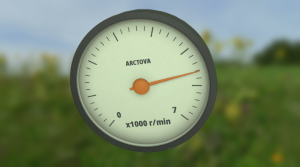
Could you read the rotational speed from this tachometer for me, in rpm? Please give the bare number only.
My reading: 5600
